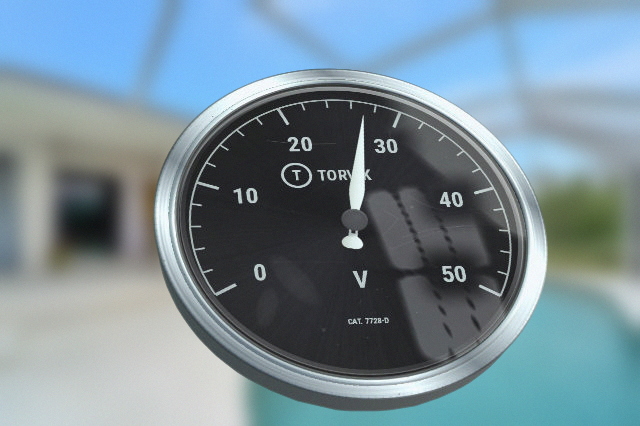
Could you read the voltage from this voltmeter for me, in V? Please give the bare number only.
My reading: 27
